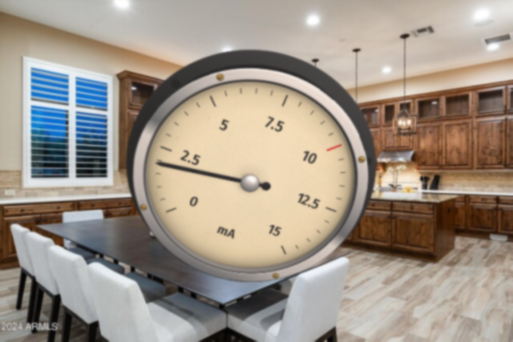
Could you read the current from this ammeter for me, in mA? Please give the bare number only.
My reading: 2
